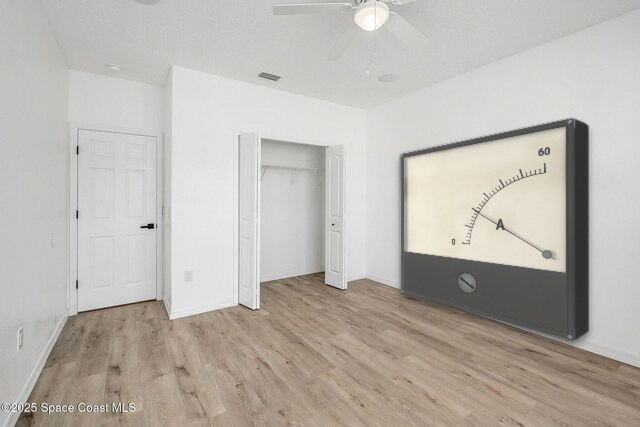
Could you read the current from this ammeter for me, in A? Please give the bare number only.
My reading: 20
